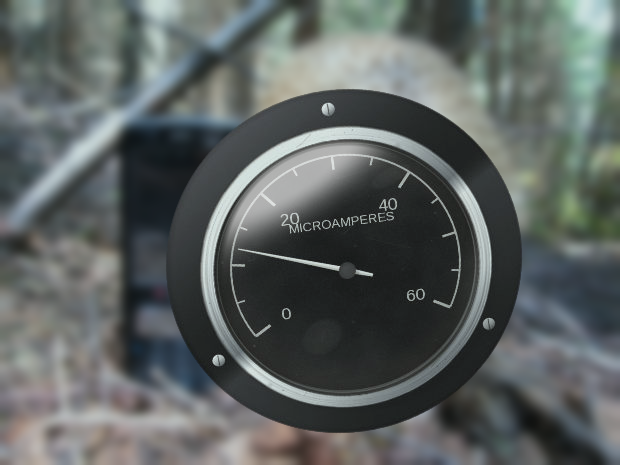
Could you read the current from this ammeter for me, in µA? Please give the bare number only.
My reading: 12.5
